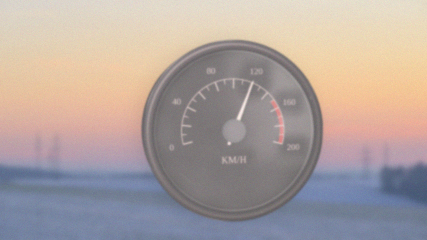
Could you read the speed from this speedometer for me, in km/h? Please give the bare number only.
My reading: 120
